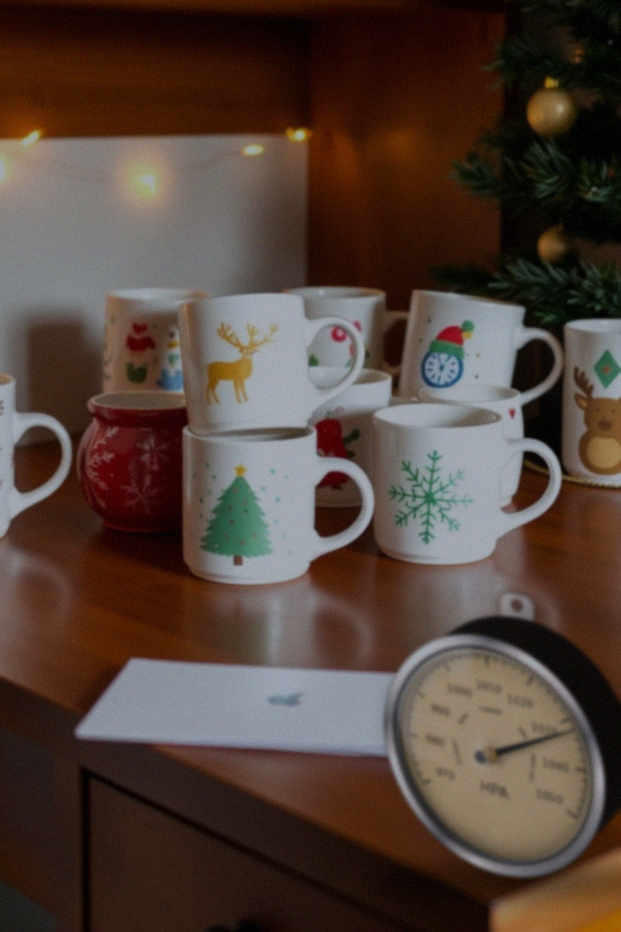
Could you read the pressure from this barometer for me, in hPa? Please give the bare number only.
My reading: 1032
